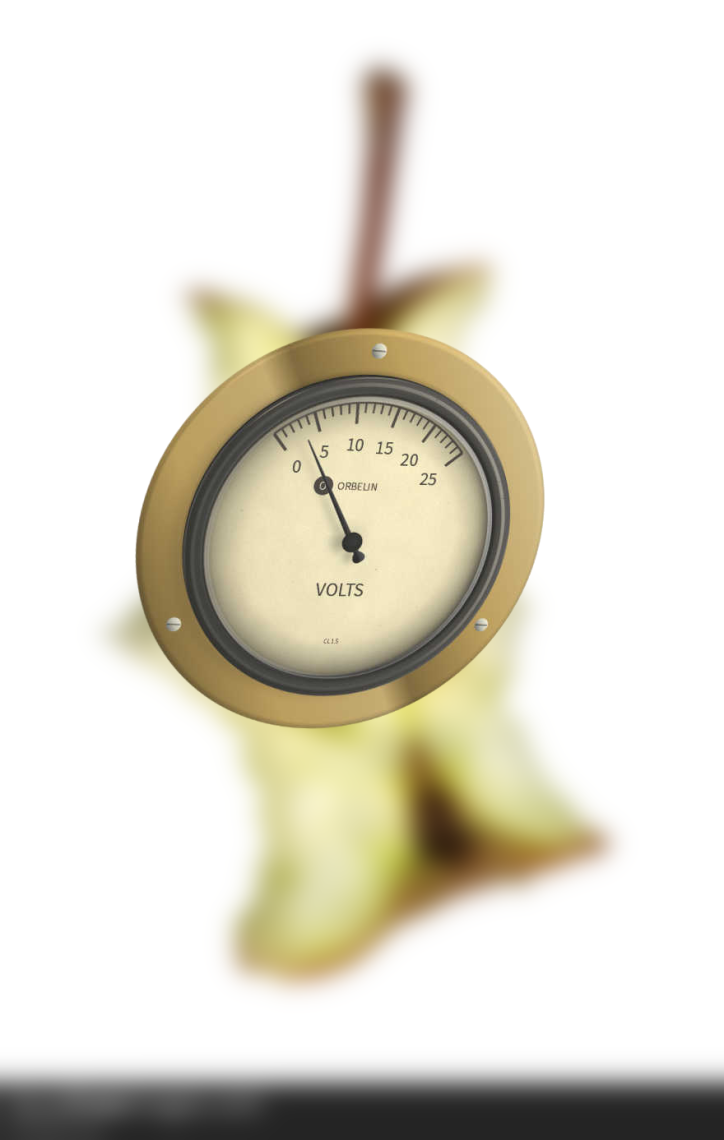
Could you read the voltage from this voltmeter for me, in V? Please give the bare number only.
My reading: 3
